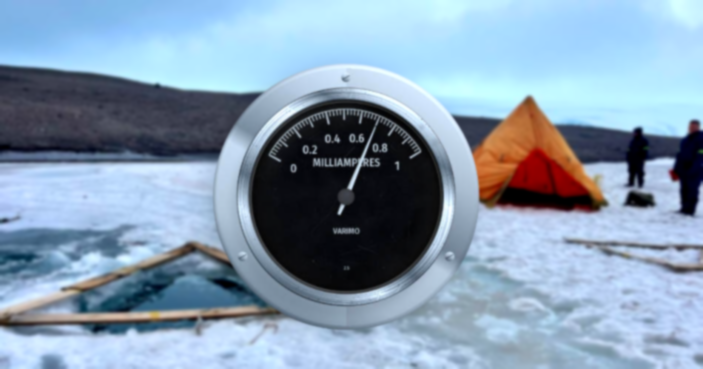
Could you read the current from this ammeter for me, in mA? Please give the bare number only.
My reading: 0.7
